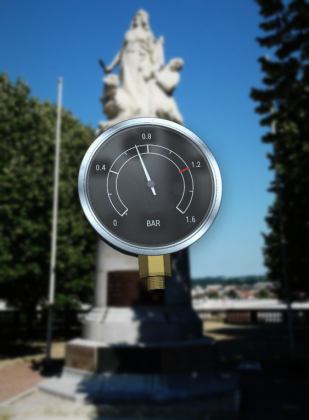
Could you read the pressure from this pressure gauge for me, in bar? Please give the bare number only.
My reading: 0.7
